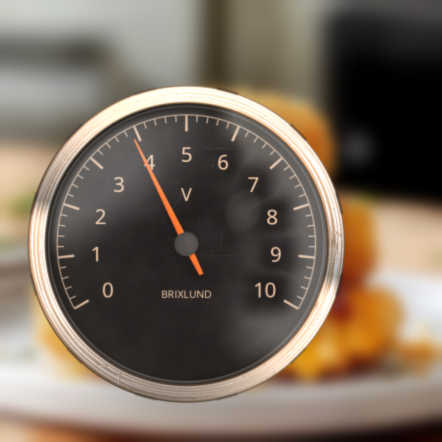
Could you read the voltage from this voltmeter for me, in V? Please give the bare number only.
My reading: 3.9
